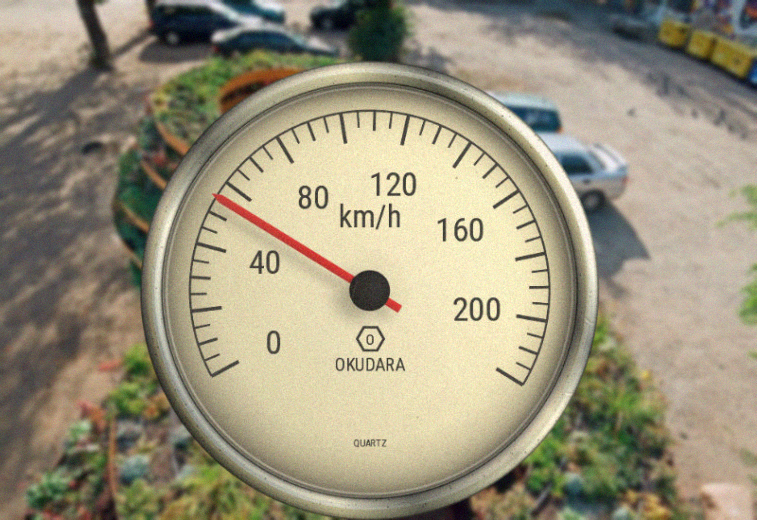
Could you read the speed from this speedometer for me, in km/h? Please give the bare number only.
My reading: 55
